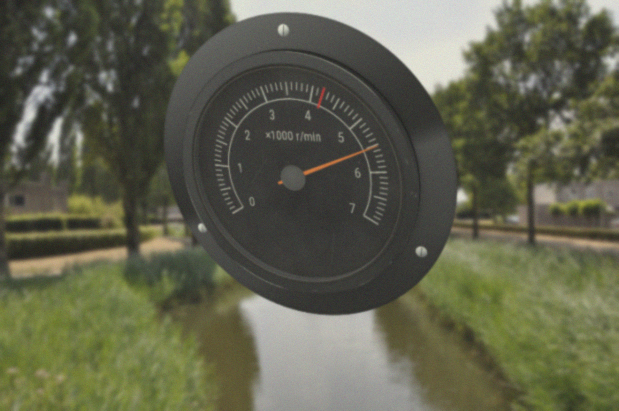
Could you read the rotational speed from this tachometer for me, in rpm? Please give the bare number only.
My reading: 5500
